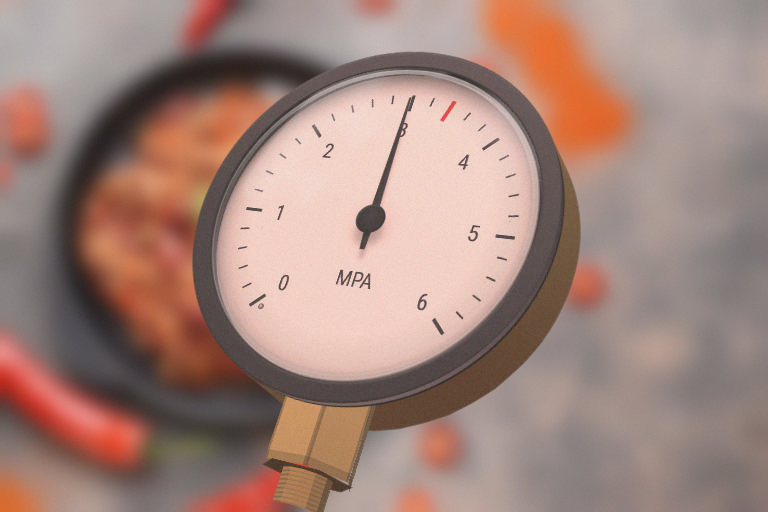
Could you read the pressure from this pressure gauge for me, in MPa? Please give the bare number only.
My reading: 3
